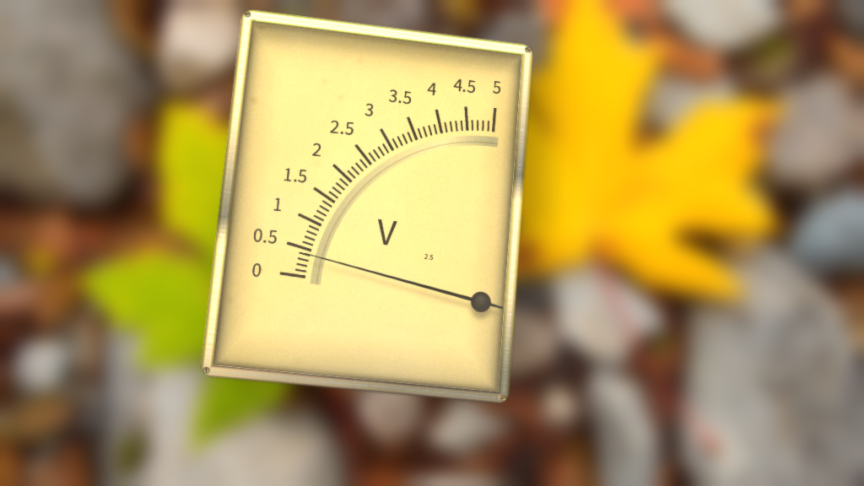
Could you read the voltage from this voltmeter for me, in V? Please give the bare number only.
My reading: 0.4
